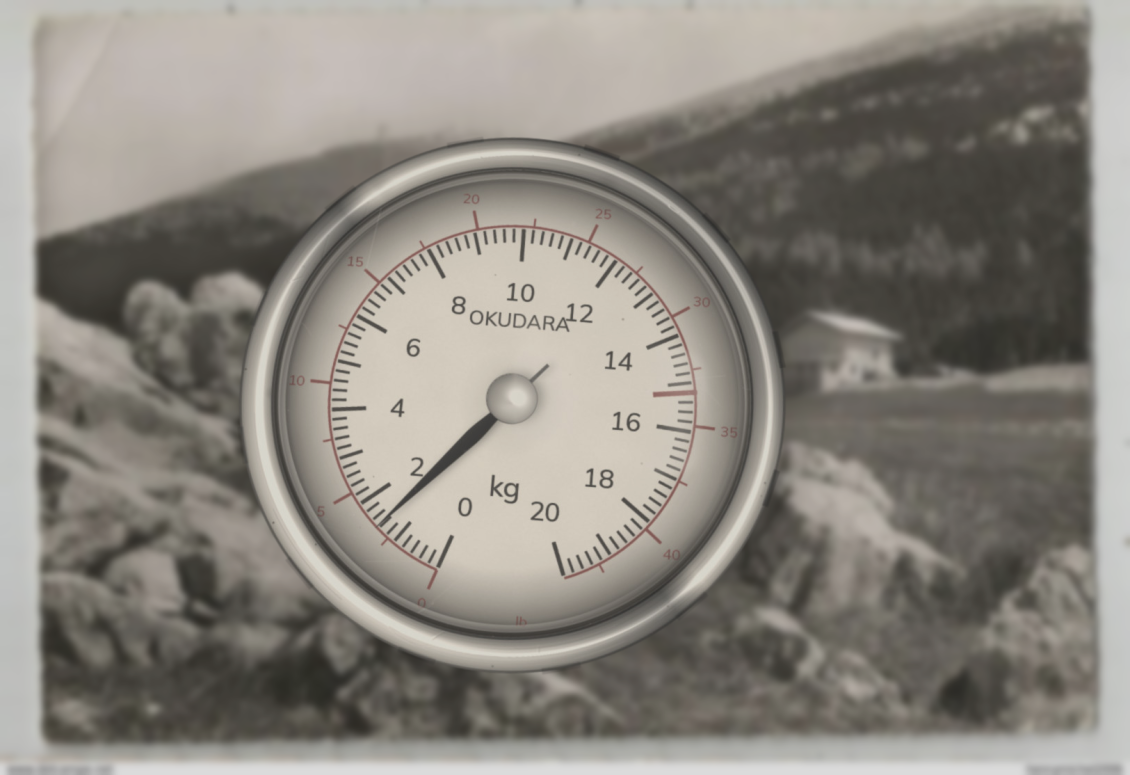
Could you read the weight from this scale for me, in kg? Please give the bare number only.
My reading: 1.4
